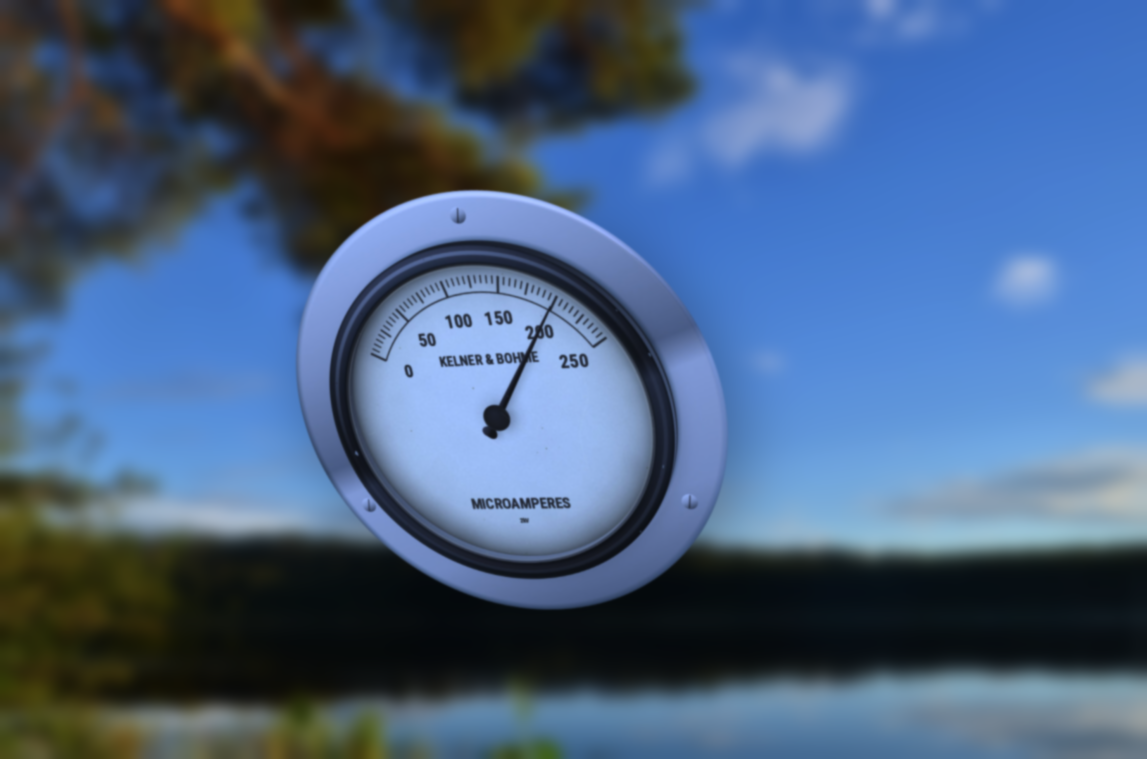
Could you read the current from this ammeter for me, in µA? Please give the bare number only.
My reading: 200
